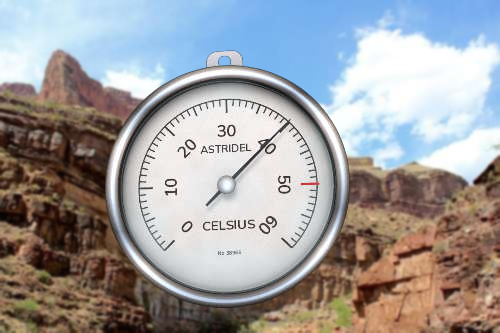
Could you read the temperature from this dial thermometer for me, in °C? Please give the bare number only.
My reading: 40
